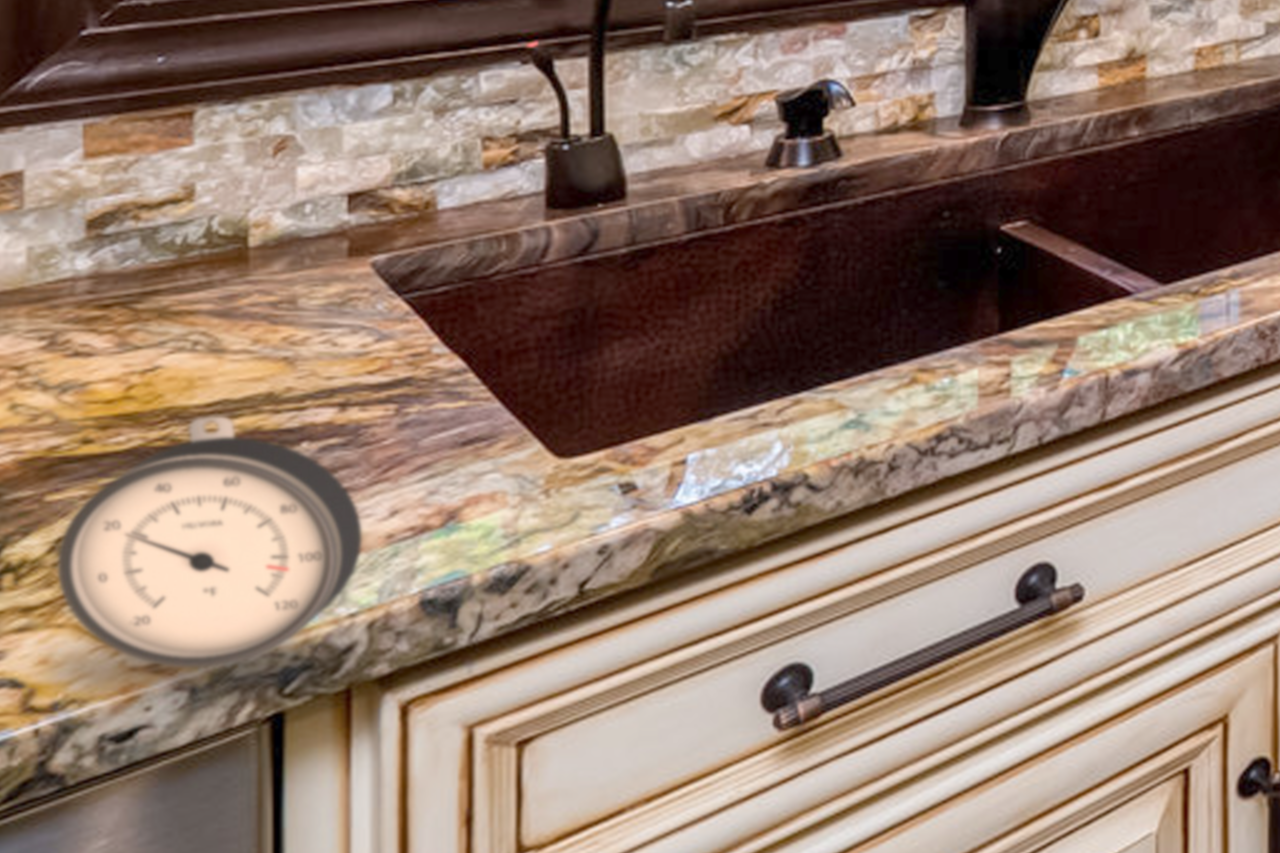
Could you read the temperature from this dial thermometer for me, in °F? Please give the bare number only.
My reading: 20
